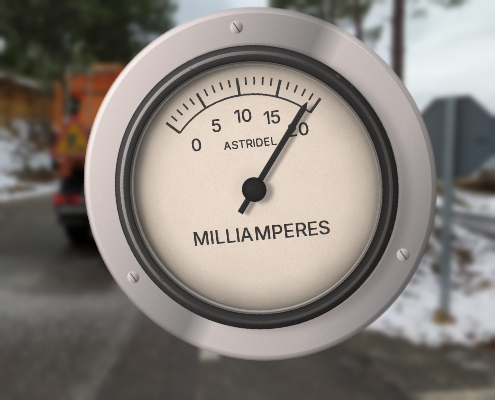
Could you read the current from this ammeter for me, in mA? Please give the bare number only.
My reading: 19
